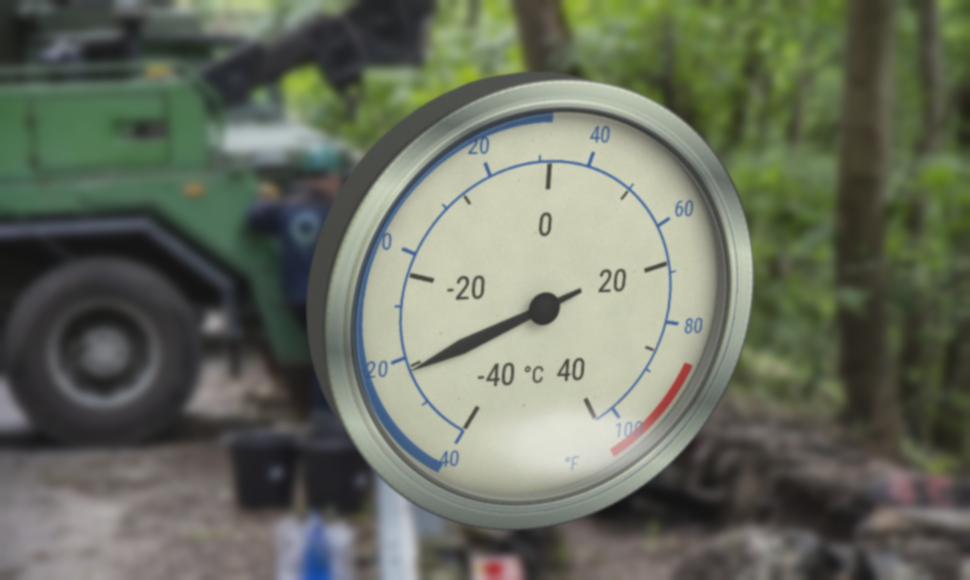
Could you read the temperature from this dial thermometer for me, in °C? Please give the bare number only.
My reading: -30
